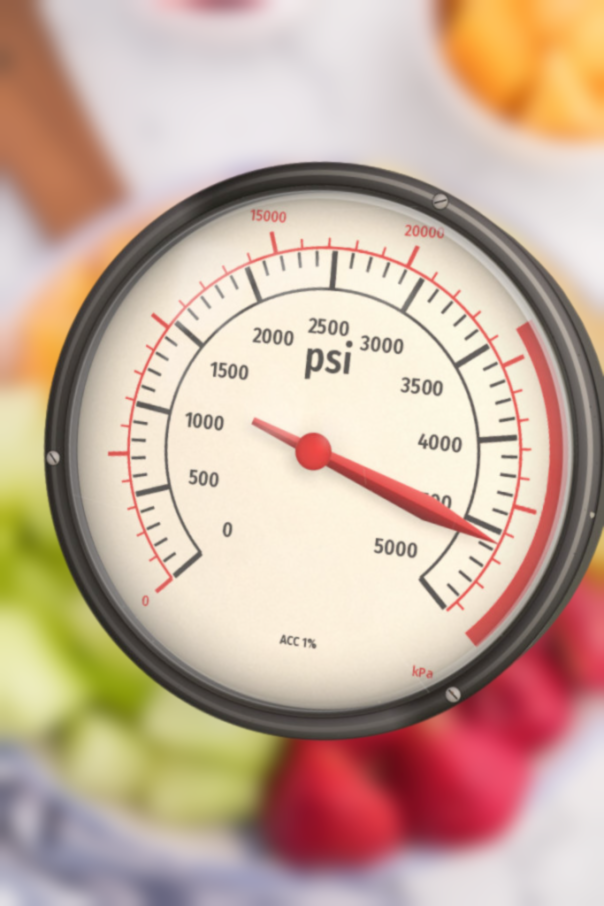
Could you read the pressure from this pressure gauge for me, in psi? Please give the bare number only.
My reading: 4550
